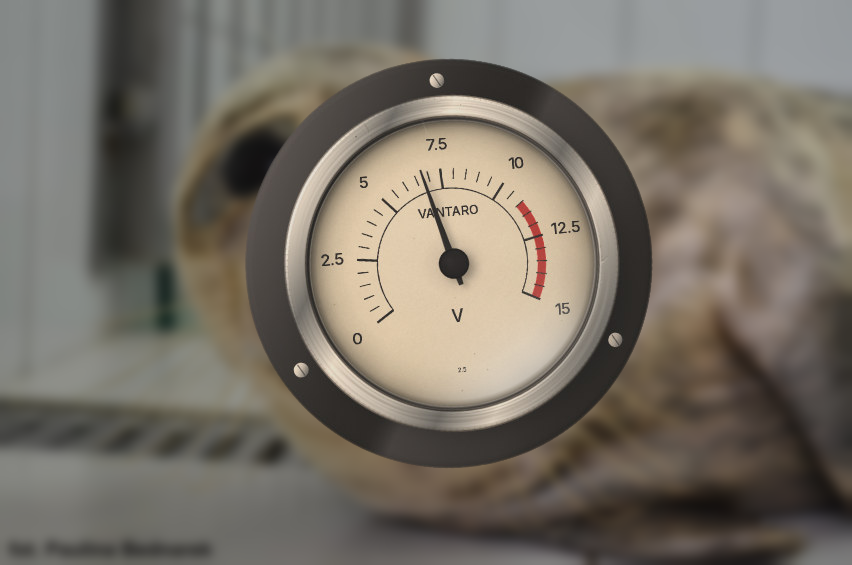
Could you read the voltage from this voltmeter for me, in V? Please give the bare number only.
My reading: 6.75
